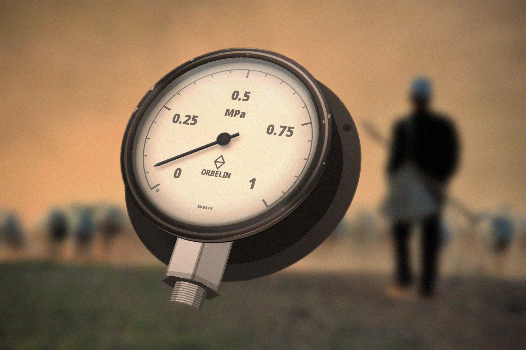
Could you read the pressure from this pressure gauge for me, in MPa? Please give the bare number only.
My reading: 0.05
